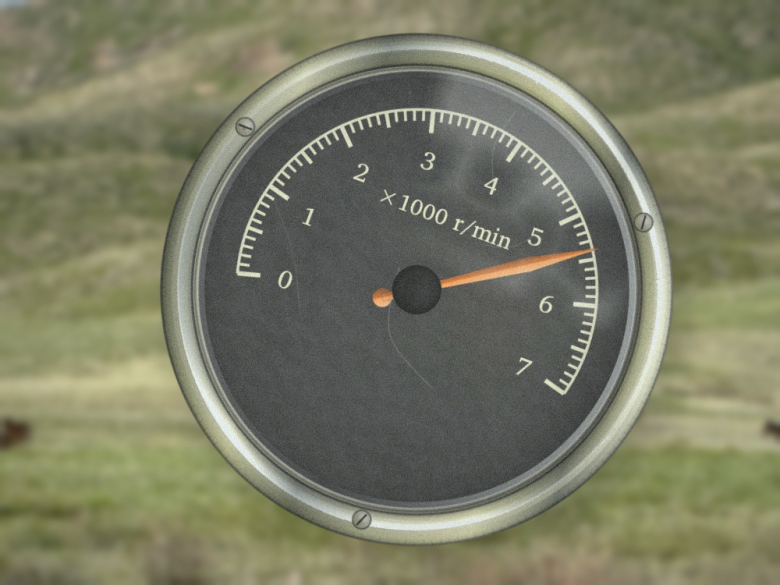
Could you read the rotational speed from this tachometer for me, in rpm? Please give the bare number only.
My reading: 5400
